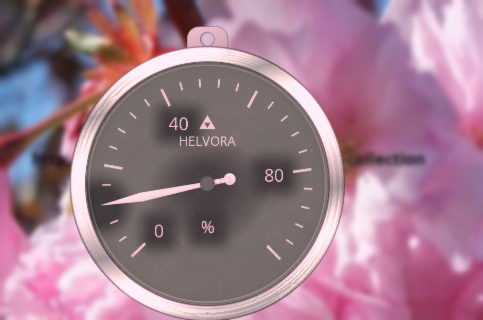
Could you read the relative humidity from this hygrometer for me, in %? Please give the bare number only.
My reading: 12
